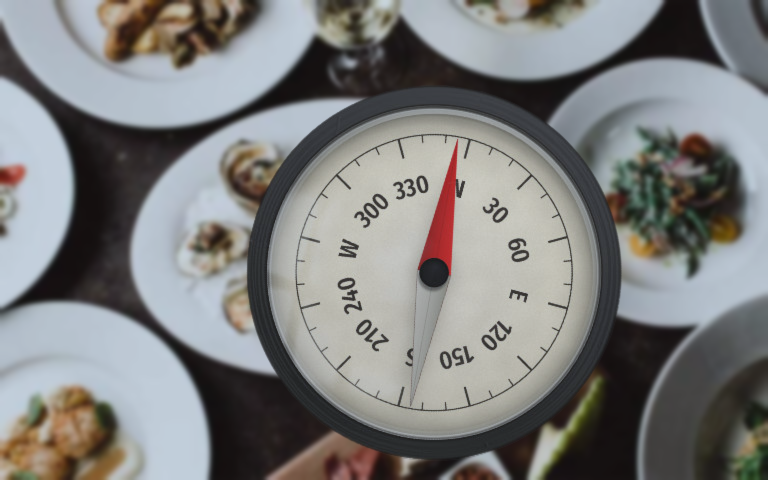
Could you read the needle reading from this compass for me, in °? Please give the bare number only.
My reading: 355
